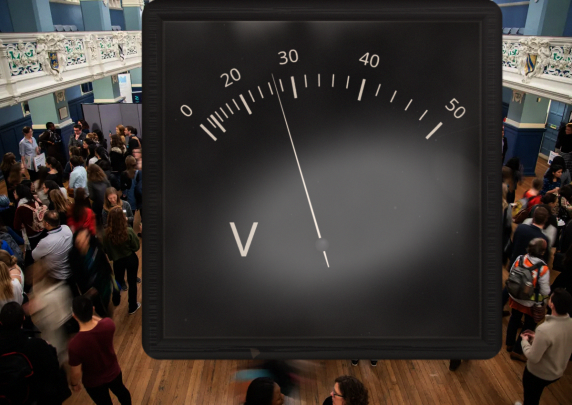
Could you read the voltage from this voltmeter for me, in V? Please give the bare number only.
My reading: 27
